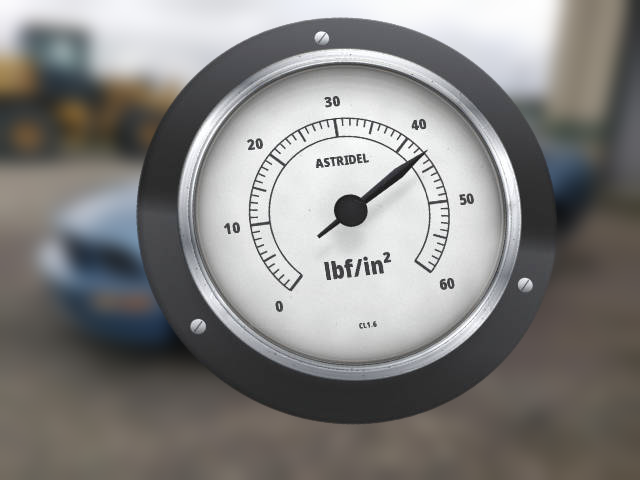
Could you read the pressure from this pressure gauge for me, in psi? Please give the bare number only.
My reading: 43
